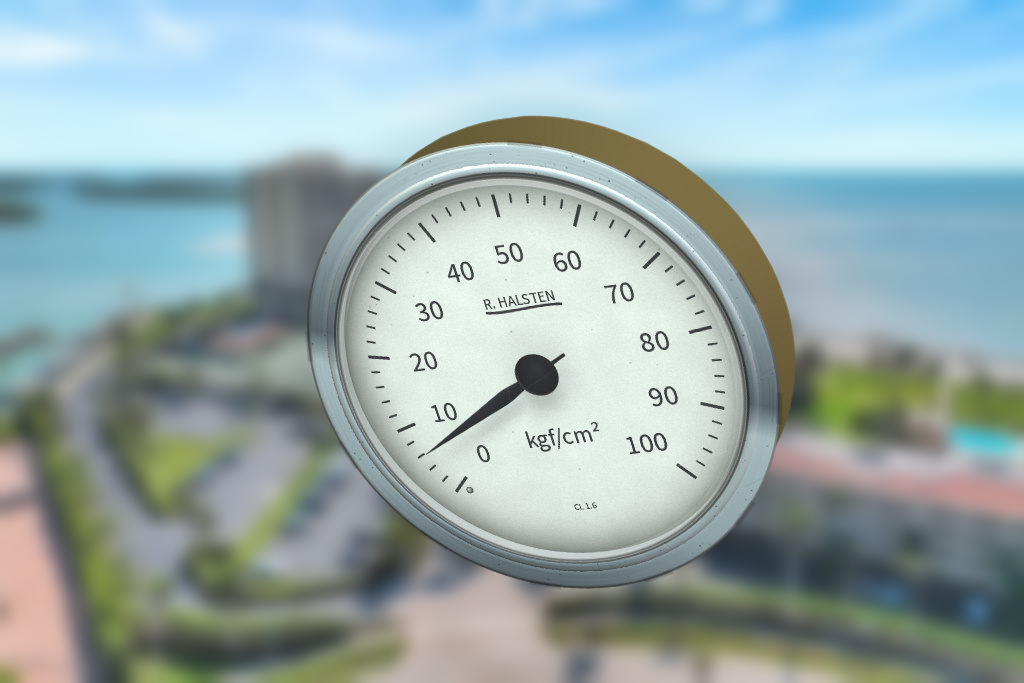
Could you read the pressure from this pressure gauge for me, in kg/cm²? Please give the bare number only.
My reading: 6
